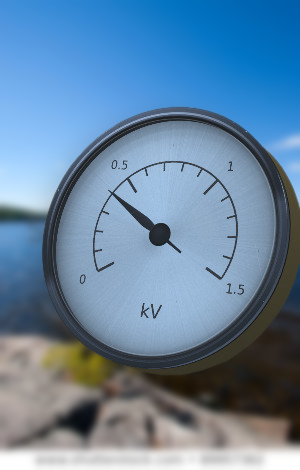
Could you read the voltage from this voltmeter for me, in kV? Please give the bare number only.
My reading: 0.4
